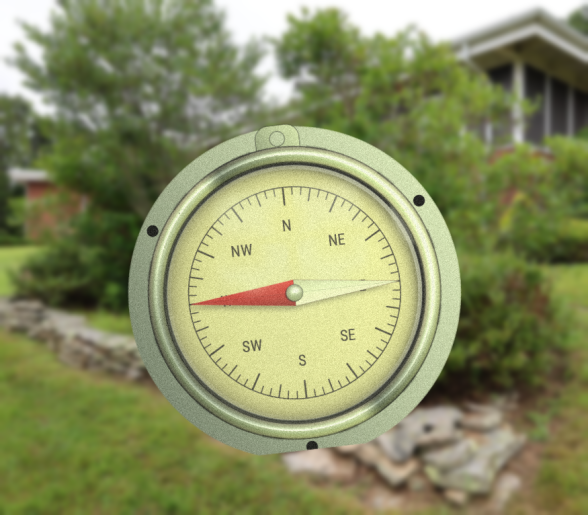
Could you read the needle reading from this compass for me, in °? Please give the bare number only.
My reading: 270
